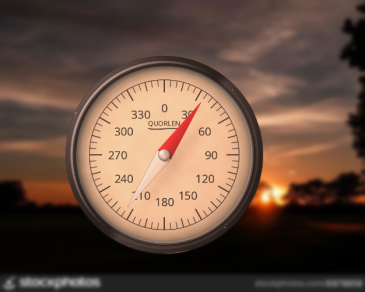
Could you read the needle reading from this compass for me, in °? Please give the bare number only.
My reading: 35
